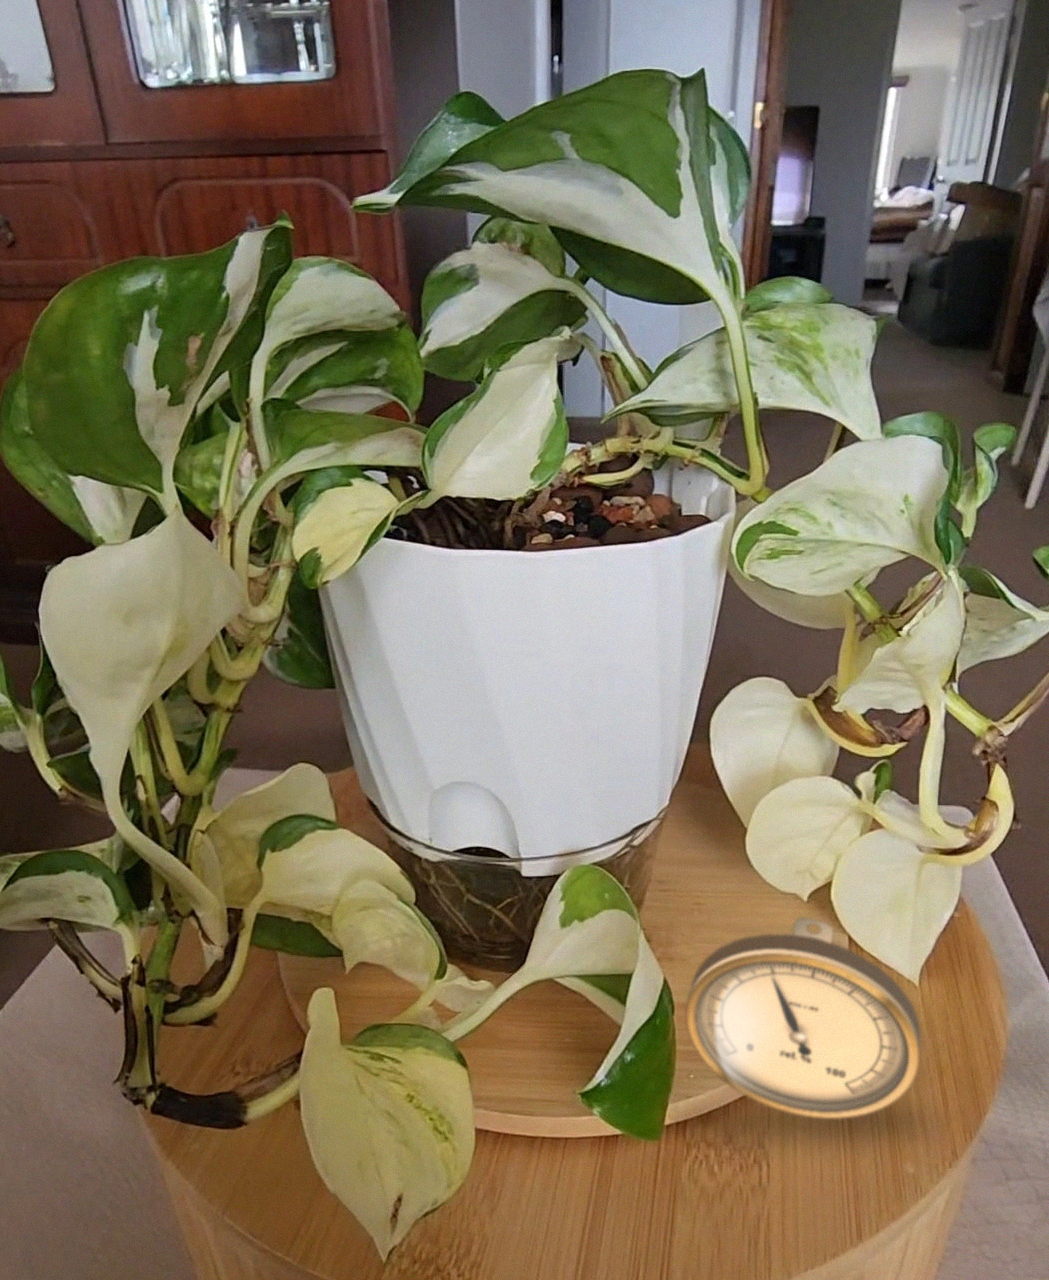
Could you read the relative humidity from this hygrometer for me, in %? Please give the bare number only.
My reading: 40
